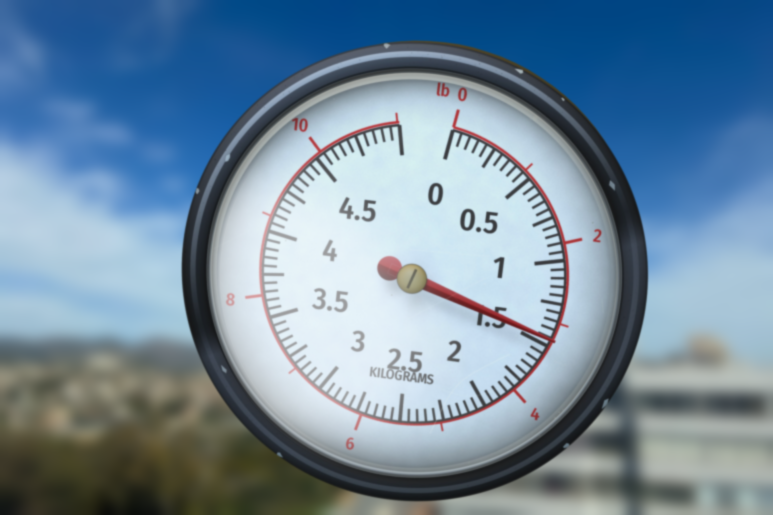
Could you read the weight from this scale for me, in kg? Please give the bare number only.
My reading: 1.45
